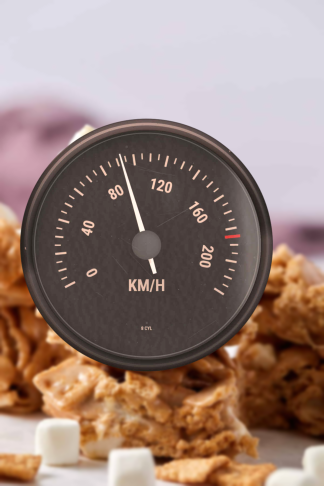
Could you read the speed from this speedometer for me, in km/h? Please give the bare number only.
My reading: 92.5
